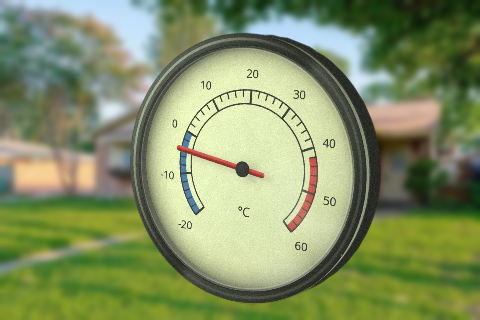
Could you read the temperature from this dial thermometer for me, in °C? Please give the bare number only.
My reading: -4
